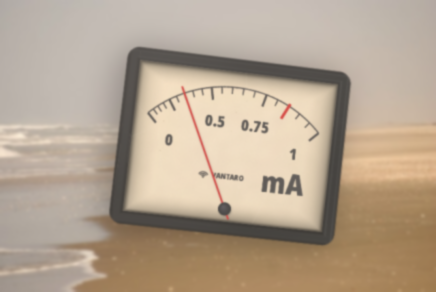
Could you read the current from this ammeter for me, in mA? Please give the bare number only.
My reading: 0.35
